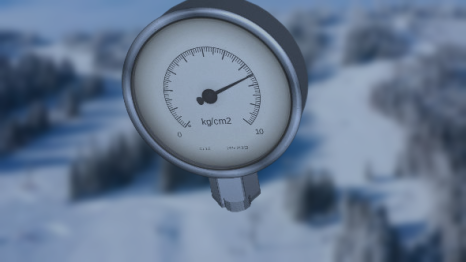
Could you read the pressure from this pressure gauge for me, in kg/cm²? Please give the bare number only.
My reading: 7.5
